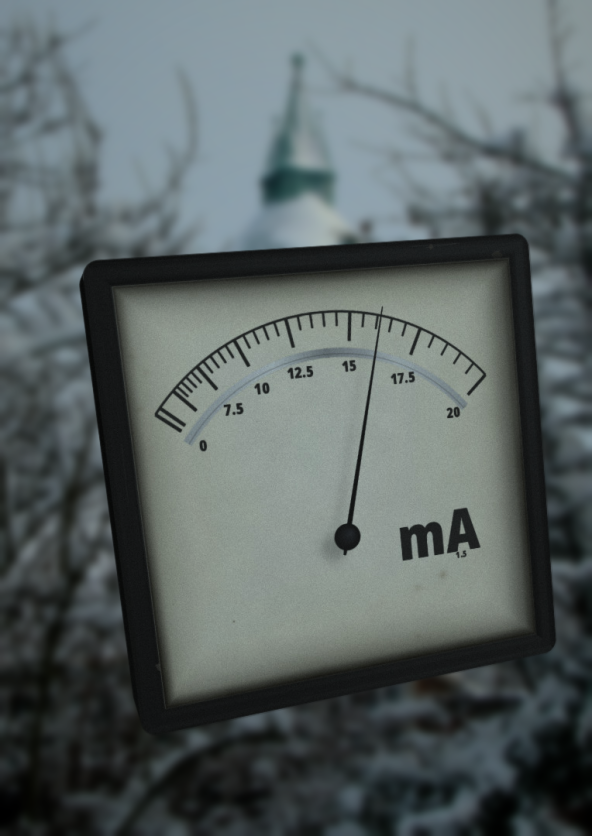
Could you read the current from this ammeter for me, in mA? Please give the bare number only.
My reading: 16
